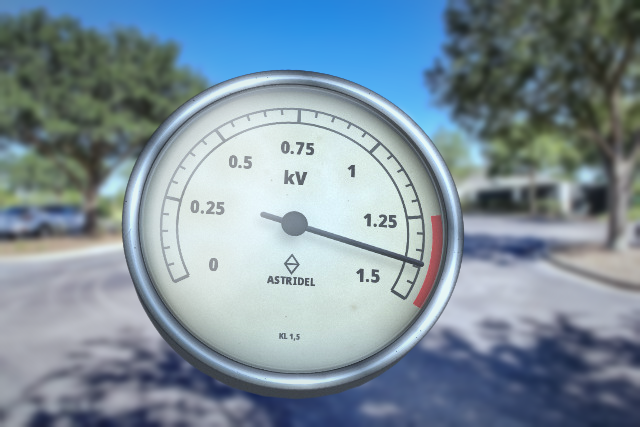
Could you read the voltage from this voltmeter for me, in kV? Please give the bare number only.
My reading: 1.4
